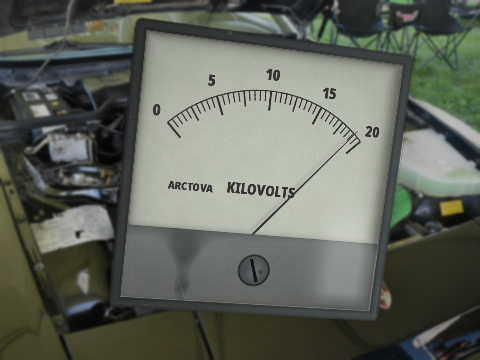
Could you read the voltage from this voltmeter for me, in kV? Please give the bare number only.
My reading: 19
